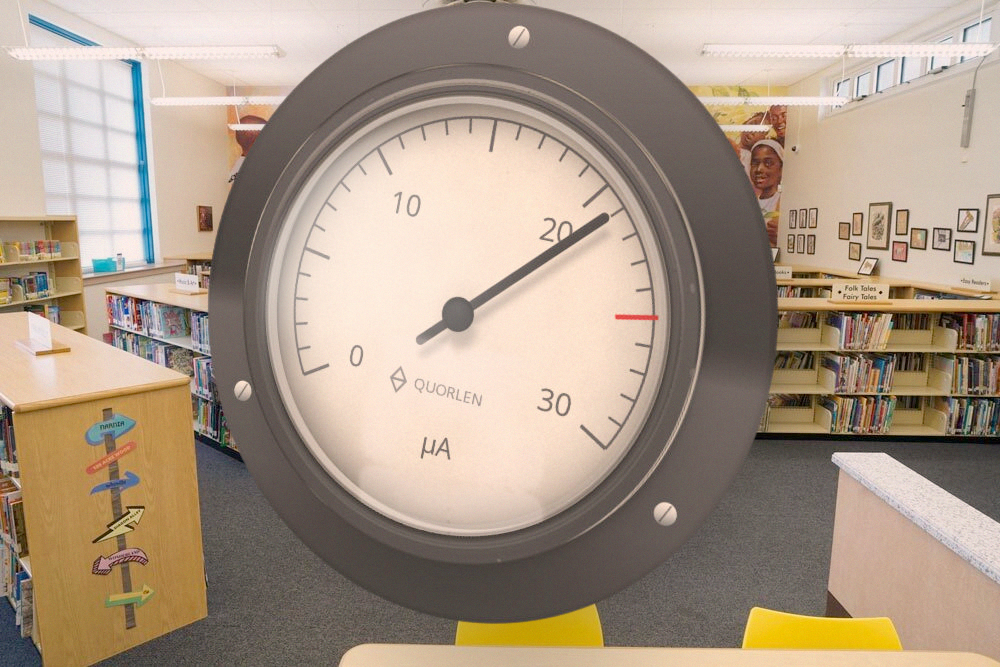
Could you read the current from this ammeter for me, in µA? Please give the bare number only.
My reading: 21
